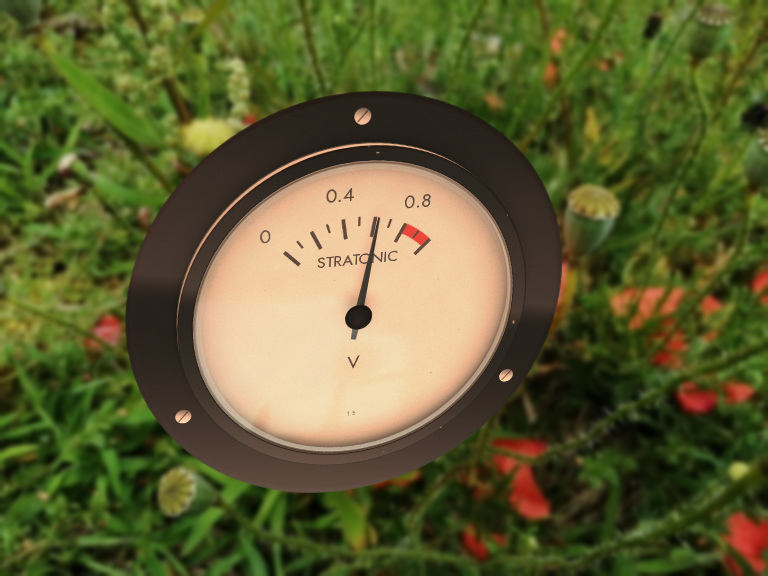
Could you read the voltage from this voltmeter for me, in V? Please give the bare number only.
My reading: 0.6
